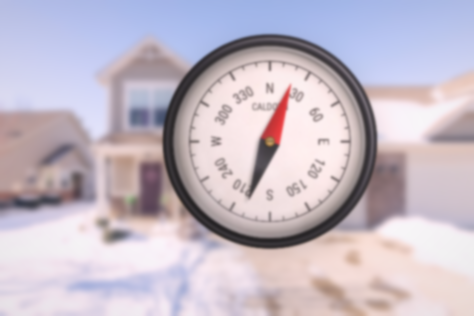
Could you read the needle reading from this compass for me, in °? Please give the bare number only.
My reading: 20
